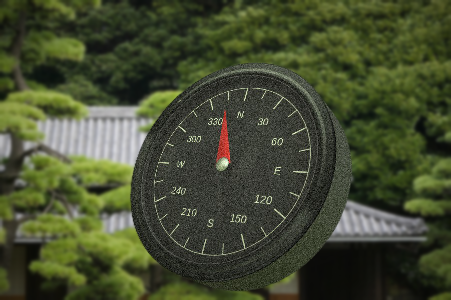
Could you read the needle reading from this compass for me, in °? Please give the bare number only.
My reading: 345
